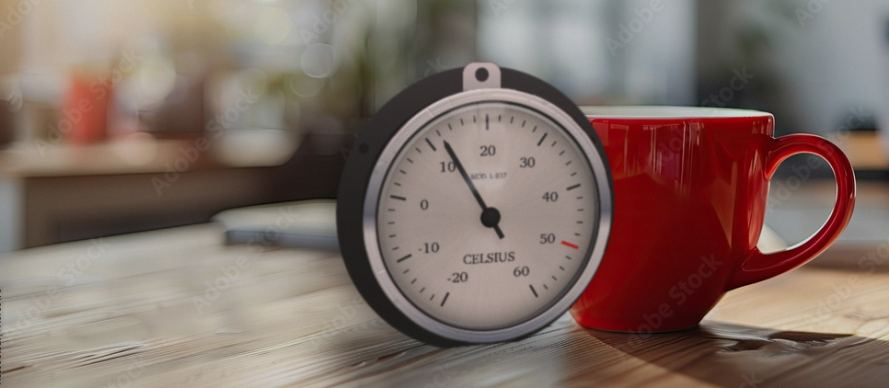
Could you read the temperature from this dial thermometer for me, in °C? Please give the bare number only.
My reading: 12
